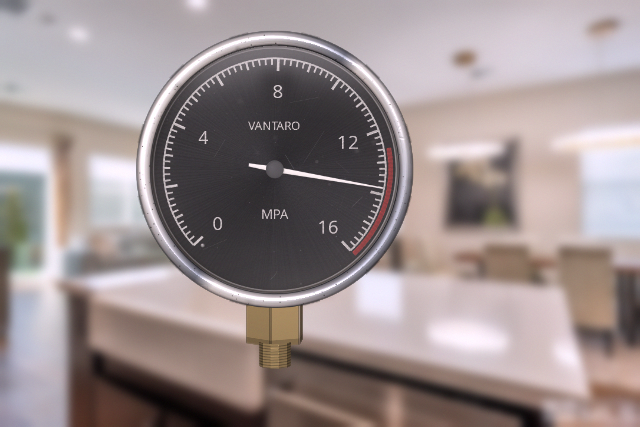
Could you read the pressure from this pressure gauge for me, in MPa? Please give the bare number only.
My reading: 13.8
